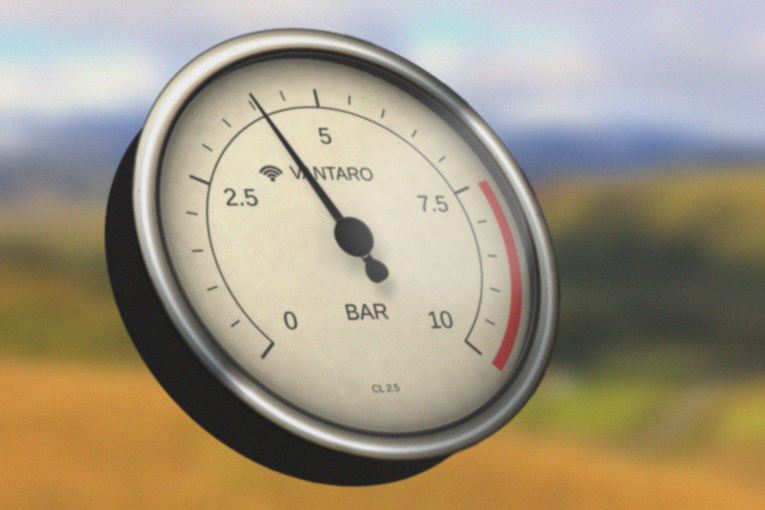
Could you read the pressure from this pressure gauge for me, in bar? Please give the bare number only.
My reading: 4
